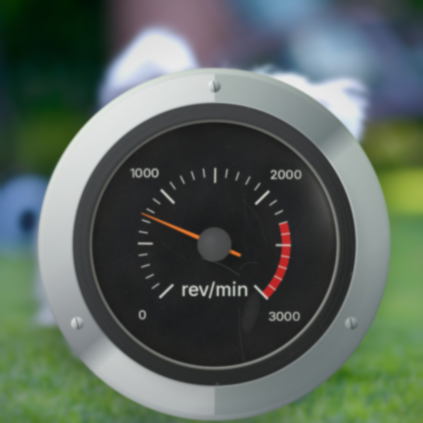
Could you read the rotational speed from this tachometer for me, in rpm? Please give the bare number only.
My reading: 750
